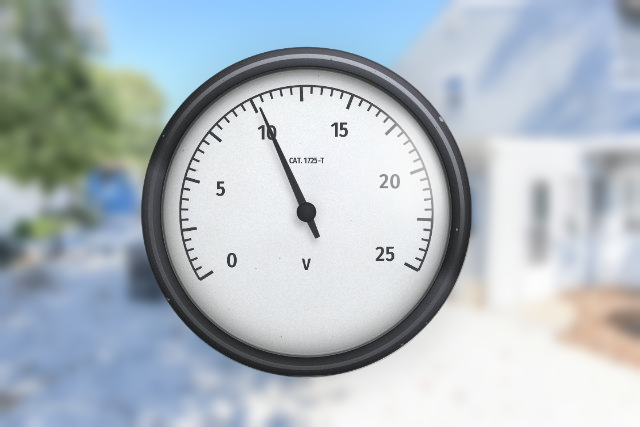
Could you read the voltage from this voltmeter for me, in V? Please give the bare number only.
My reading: 10.25
